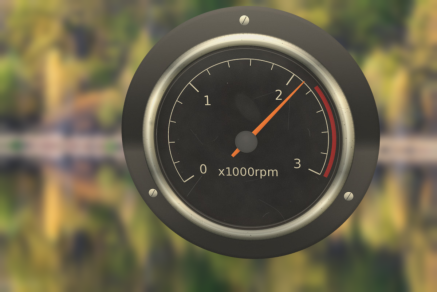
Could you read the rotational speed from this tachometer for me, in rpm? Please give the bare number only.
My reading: 2100
